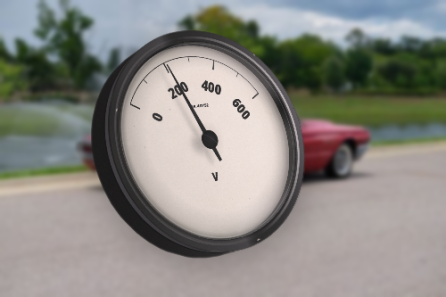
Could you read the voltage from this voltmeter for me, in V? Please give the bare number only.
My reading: 200
